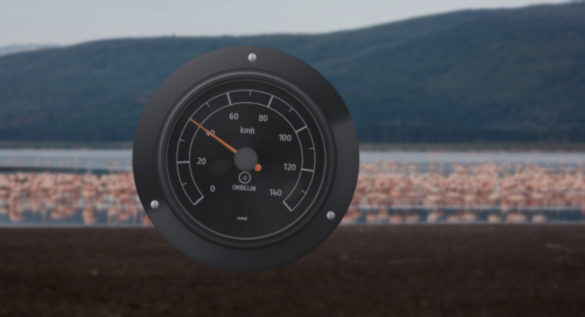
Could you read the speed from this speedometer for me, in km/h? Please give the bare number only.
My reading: 40
